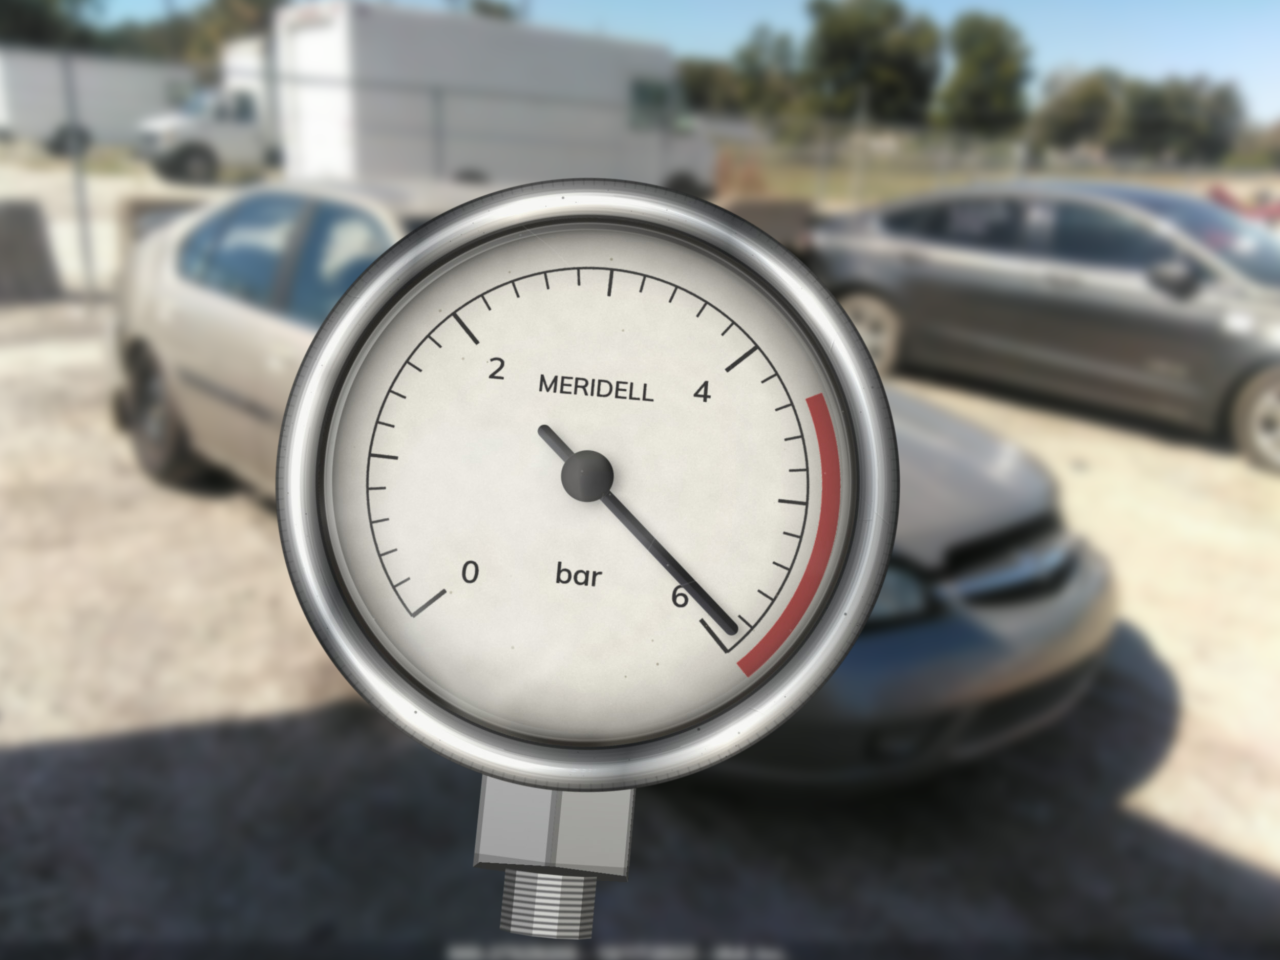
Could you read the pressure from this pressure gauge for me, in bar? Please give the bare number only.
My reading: 5.9
